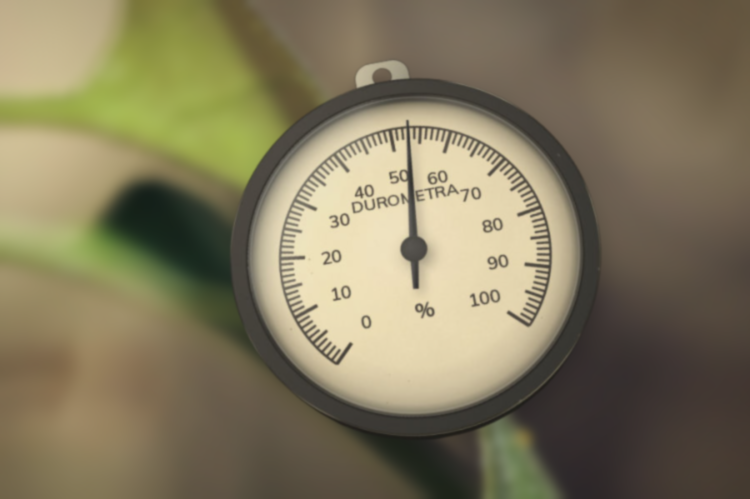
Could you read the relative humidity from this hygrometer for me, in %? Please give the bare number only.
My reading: 53
